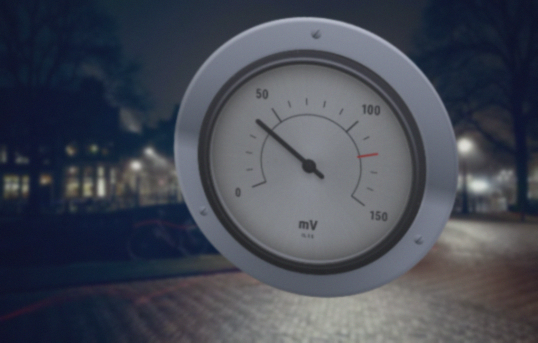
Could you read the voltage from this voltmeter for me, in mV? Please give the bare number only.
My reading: 40
